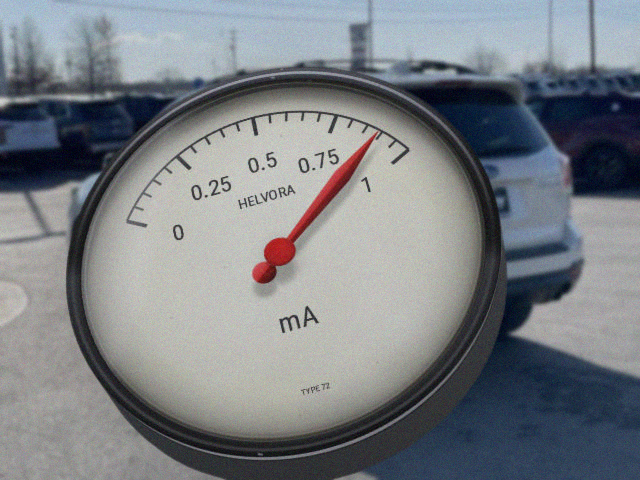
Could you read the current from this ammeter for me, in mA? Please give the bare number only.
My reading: 0.9
